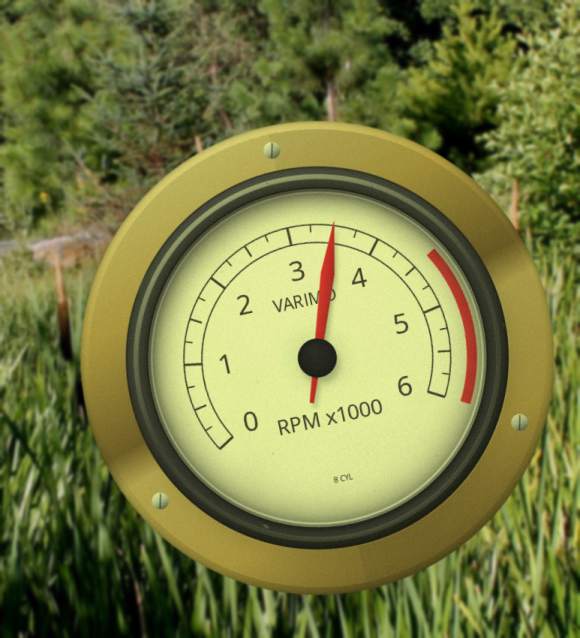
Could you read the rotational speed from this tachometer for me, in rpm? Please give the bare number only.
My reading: 3500
